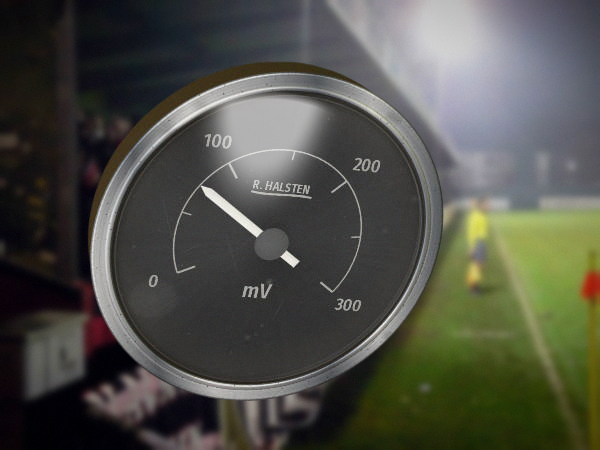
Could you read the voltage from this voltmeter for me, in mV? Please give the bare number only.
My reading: 75
